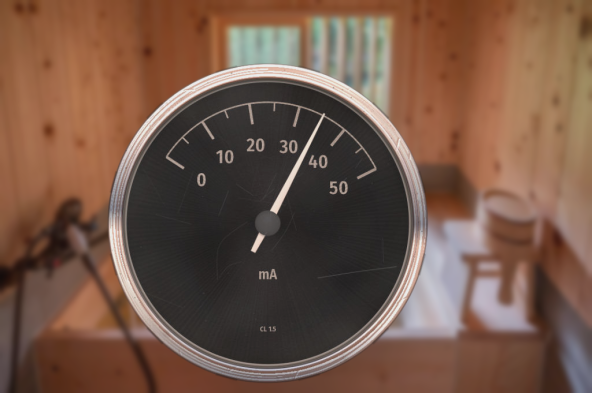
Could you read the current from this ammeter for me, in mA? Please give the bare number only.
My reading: 35
